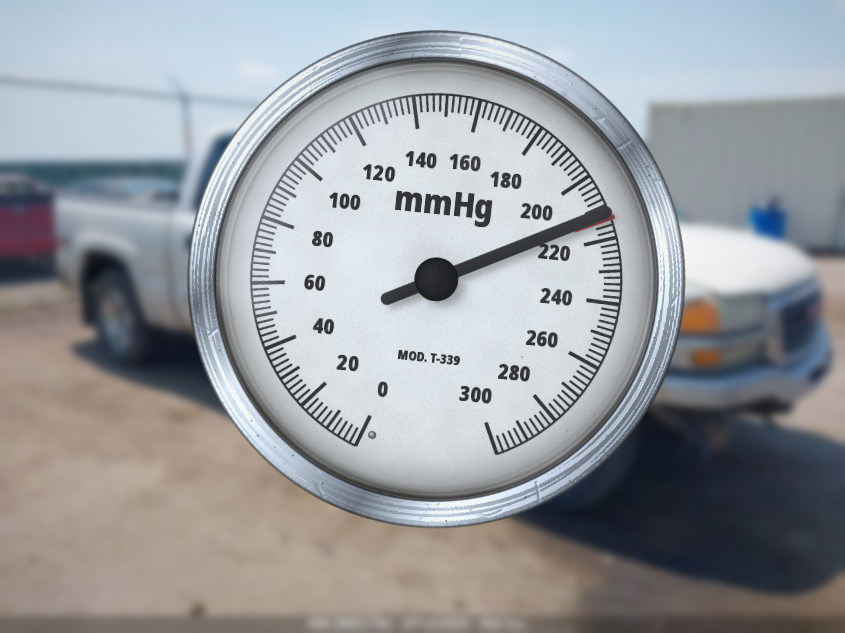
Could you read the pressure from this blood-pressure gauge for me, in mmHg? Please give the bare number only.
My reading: 212
